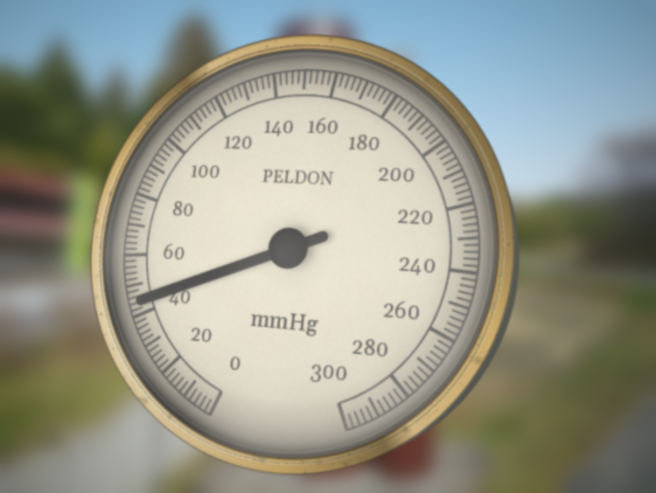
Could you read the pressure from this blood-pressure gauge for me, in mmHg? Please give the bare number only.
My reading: 44
